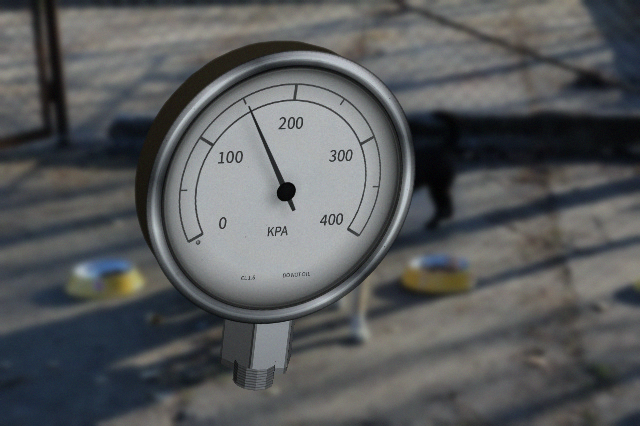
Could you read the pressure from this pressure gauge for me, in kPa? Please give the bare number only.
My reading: 150
